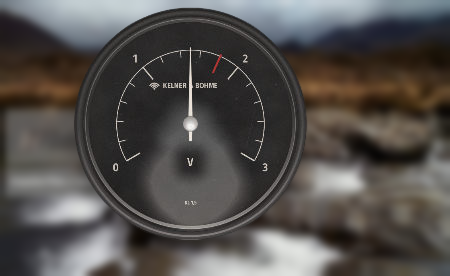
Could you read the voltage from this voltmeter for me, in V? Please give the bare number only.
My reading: 1.5
